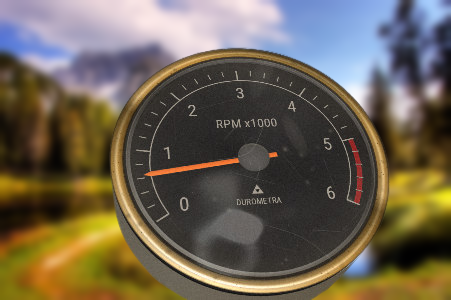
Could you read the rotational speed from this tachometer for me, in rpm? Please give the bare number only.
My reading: 600
